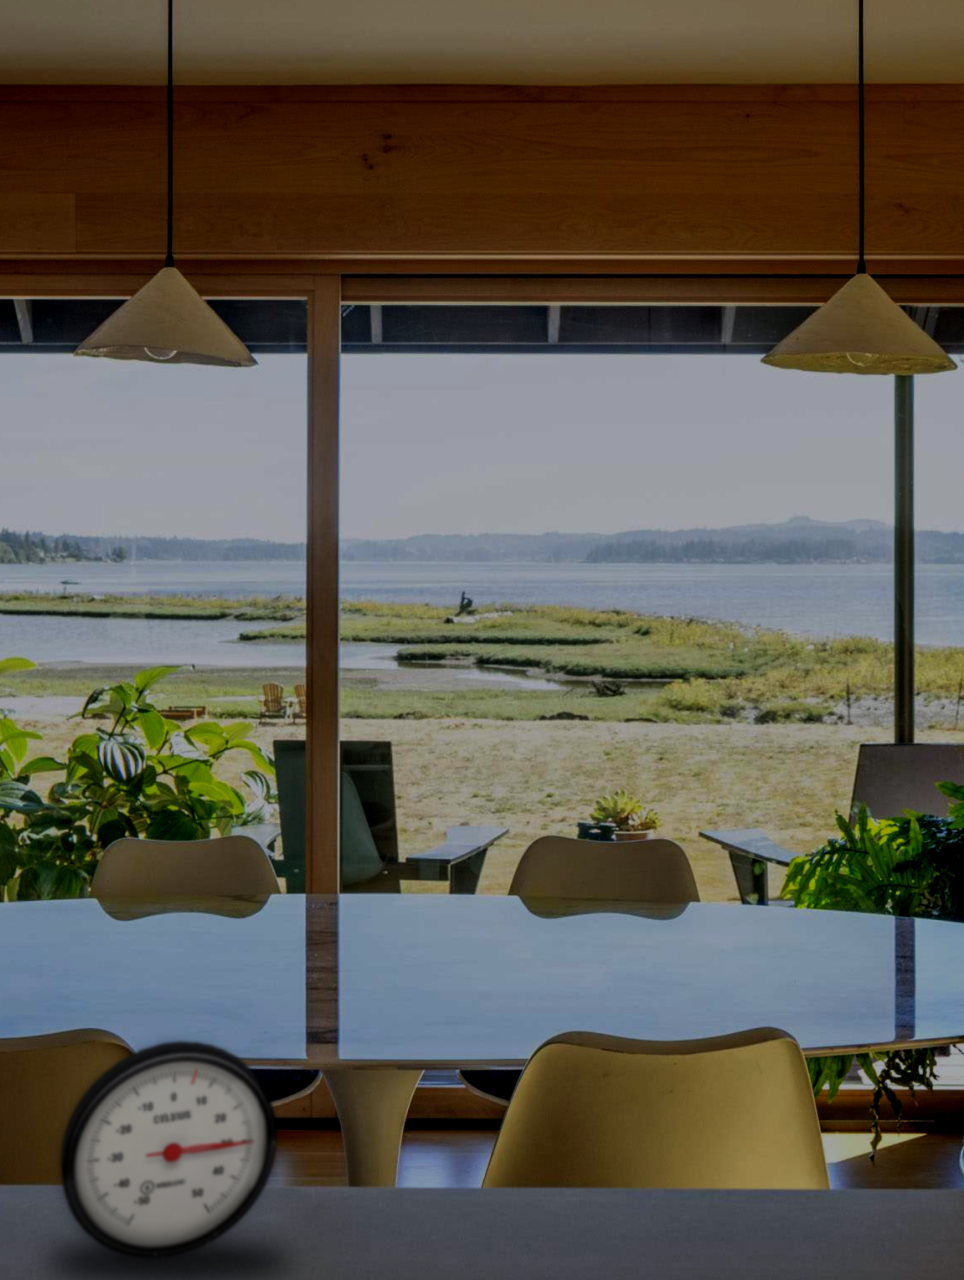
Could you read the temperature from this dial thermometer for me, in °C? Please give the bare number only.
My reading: 30
